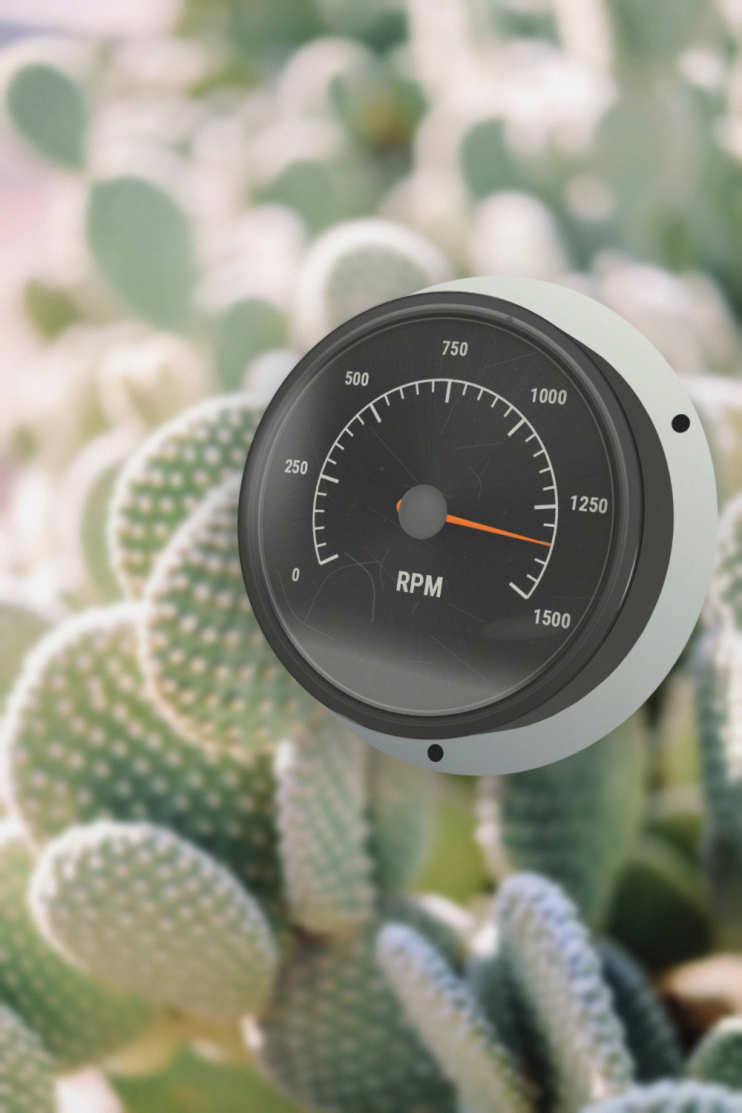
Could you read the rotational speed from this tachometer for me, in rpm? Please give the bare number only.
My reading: 1350
